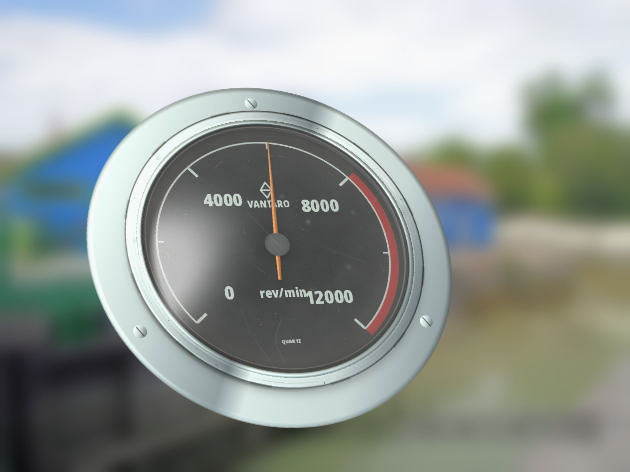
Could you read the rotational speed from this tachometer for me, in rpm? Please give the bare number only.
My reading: 6000
